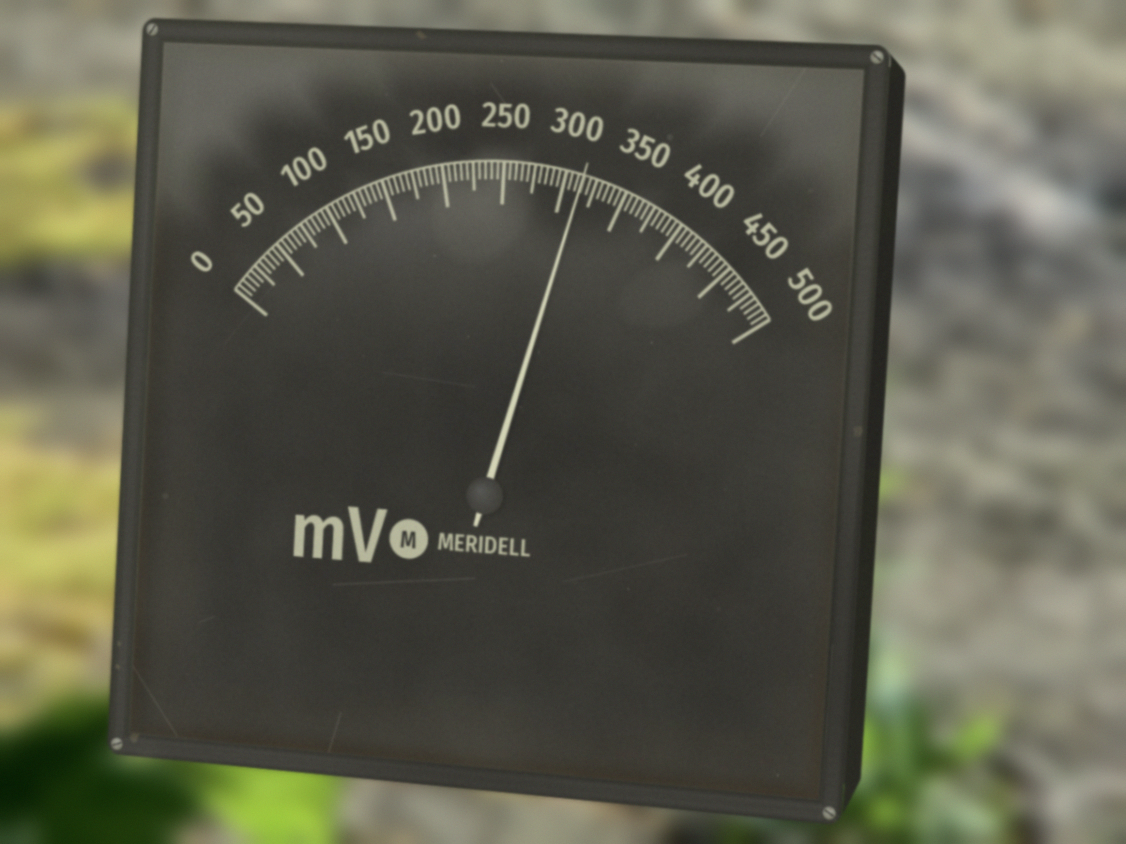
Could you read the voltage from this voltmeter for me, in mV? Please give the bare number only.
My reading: 315
